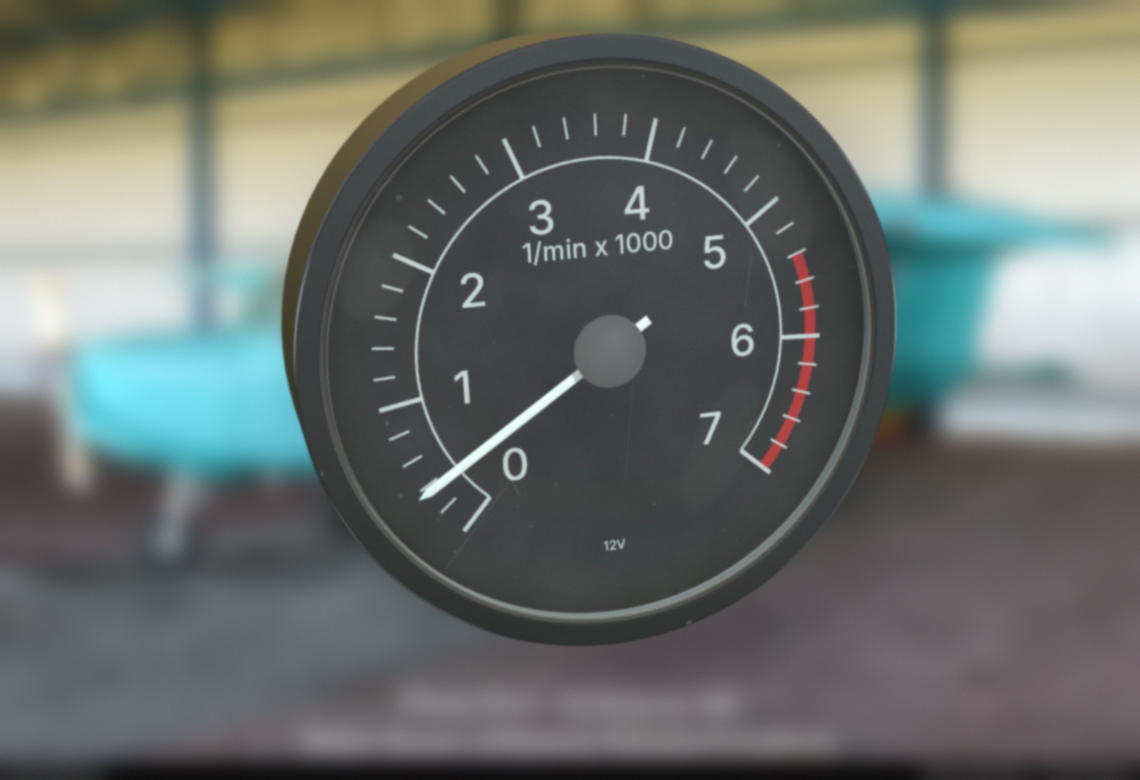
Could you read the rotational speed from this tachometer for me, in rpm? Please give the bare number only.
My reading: 400
